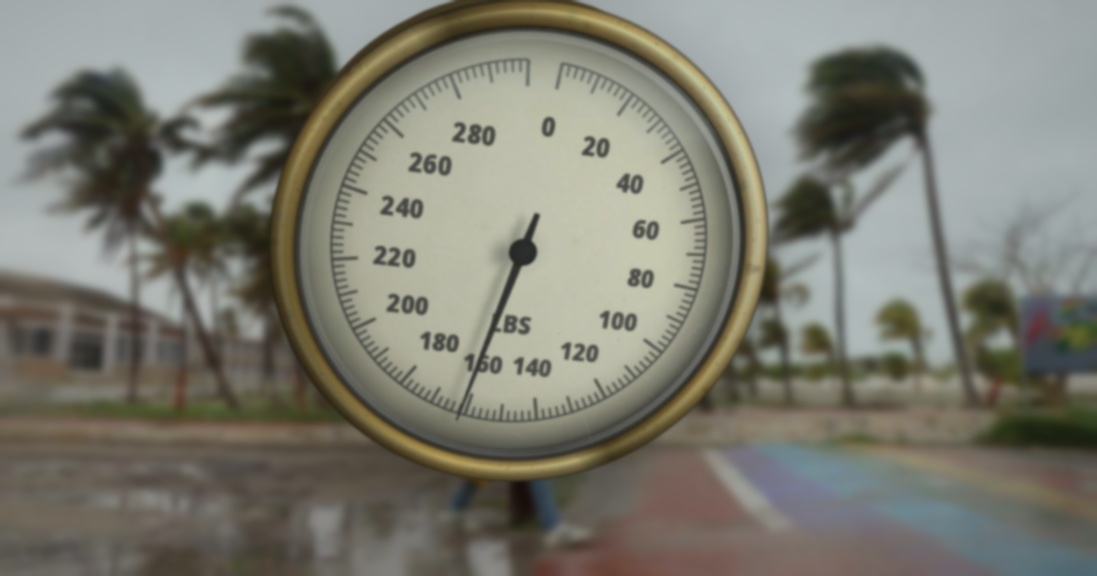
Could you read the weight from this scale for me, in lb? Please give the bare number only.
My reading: 162
